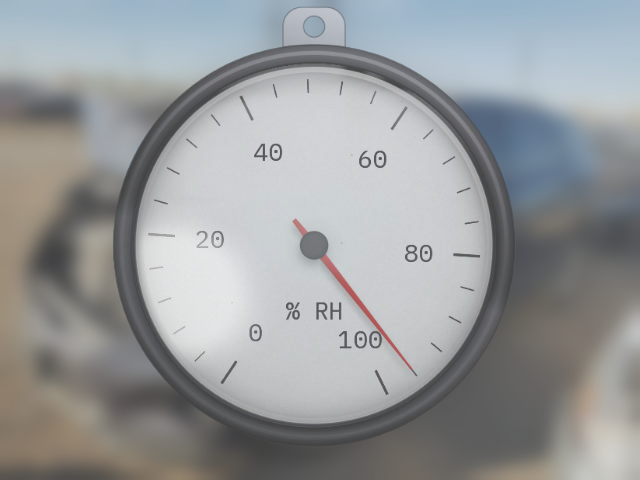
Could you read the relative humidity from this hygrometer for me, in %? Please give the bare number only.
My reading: 96
